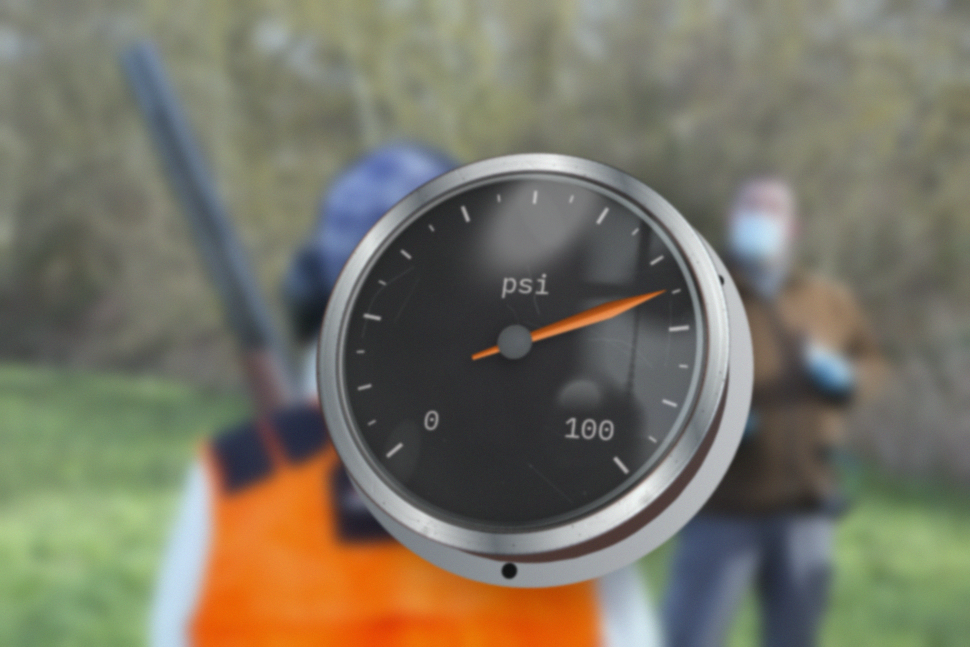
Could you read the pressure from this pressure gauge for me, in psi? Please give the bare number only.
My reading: 75
